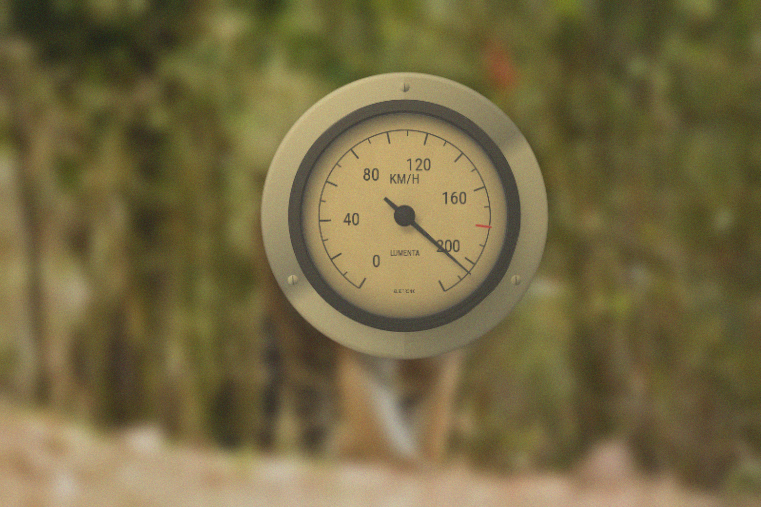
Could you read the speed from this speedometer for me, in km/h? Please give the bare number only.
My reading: 205
